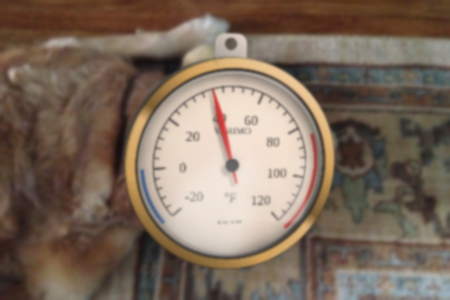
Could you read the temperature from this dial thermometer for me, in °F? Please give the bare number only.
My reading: 40
